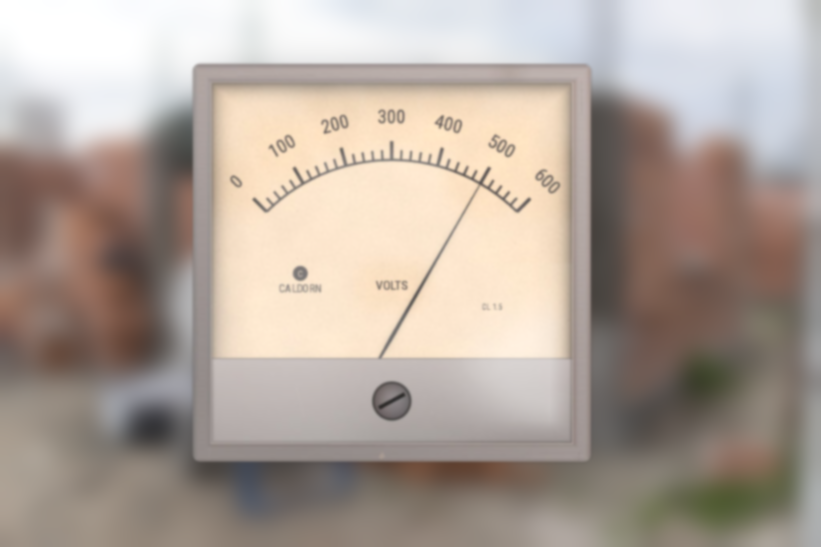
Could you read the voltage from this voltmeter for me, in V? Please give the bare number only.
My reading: 500
